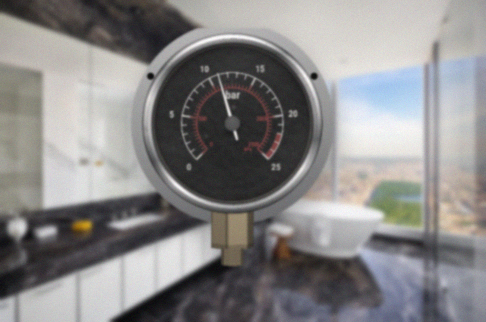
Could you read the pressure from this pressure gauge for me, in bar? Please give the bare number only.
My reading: 11
